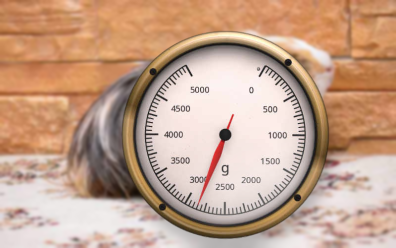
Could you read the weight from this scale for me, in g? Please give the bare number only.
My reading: 2850
